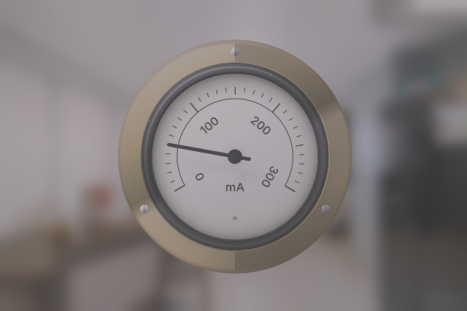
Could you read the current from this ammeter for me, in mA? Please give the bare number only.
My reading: 50
